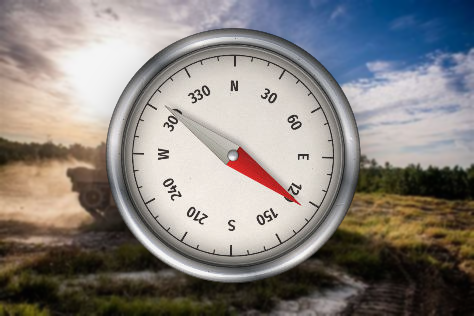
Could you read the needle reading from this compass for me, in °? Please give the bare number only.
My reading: 125
